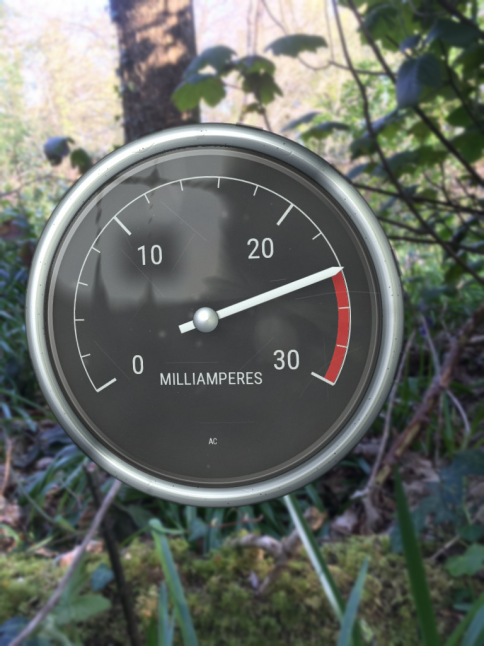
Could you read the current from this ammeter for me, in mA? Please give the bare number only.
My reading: 24
